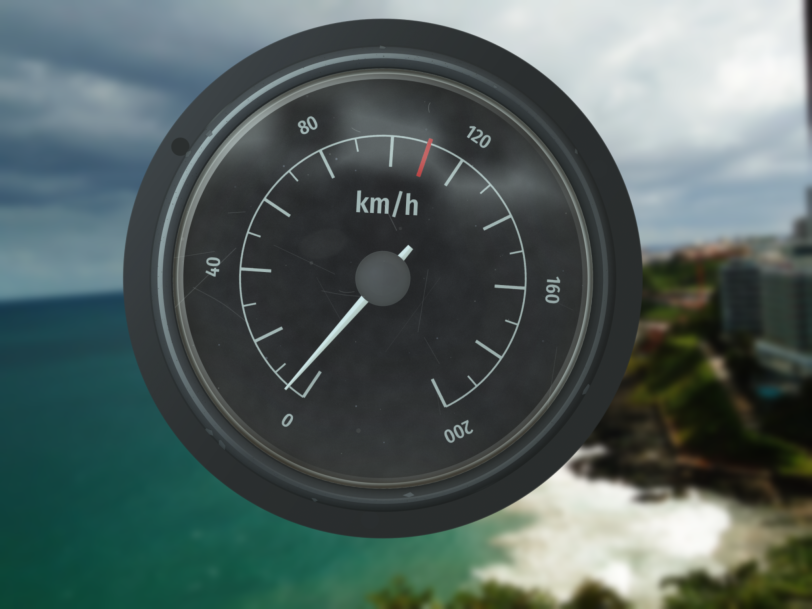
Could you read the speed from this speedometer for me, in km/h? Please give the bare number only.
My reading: 5
